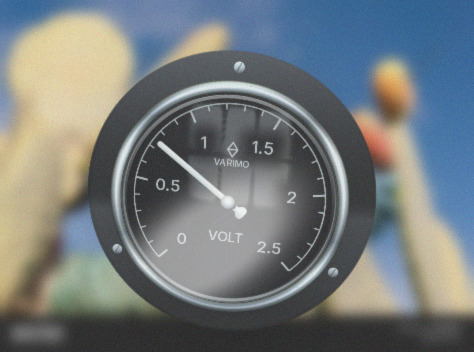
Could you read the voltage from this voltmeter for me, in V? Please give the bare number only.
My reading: 0.75
